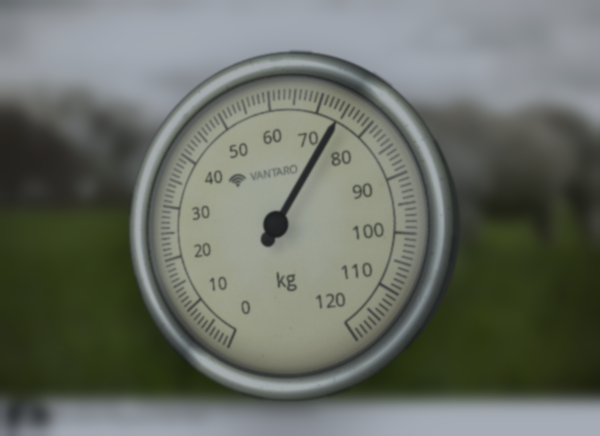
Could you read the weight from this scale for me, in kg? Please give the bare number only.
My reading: 75
